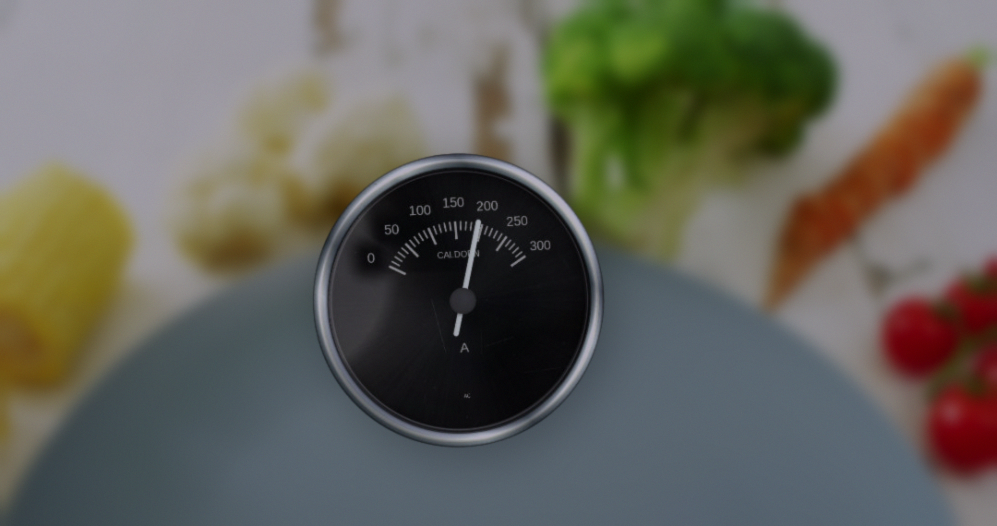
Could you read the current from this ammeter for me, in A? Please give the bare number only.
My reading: 190
